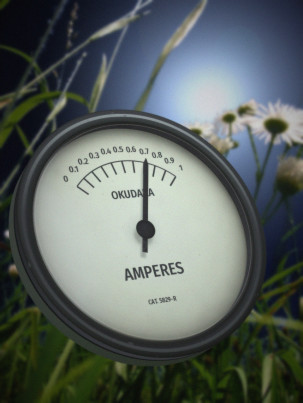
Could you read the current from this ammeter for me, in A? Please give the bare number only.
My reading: 0.7
